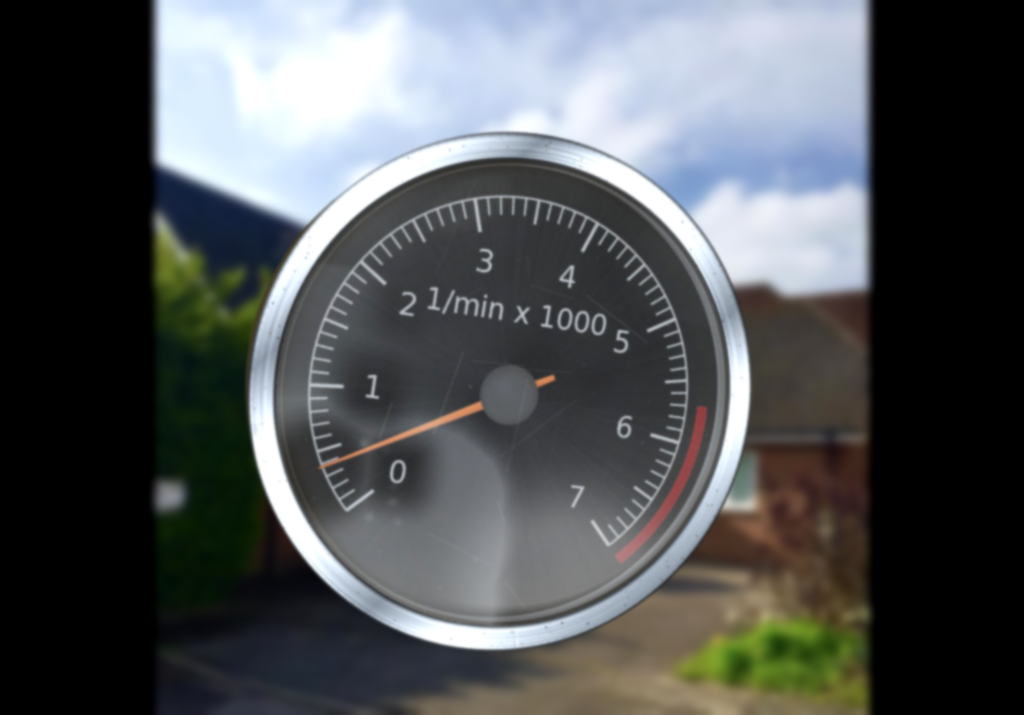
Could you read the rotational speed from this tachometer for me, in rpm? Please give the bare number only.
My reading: 400
